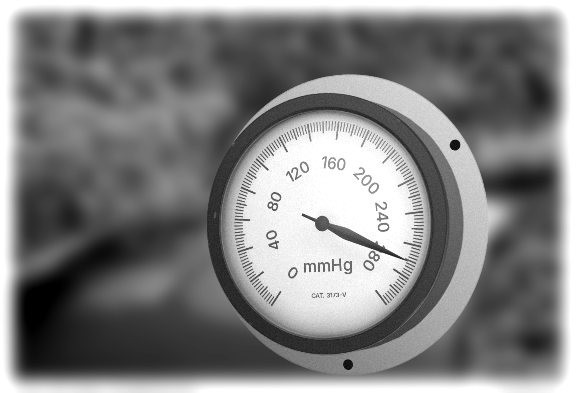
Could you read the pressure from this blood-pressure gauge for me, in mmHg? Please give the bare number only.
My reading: 270
